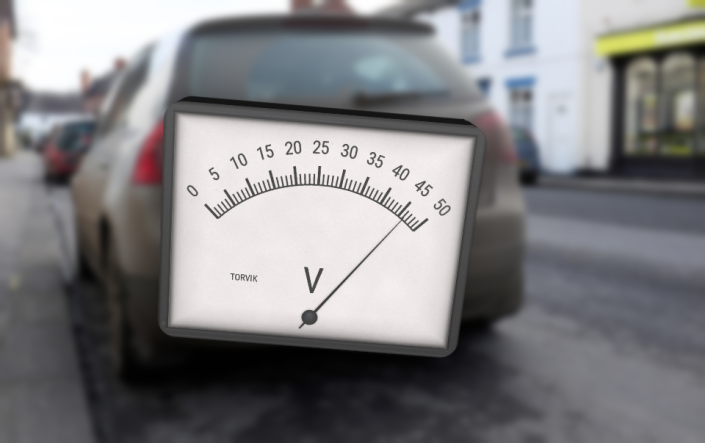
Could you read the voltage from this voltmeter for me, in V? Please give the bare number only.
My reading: 46
